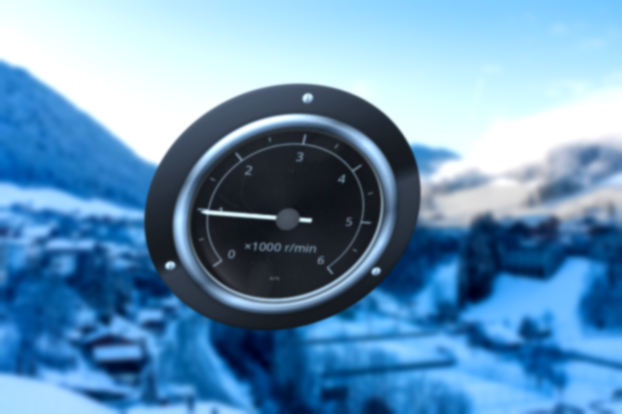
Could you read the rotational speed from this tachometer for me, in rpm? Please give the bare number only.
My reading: 1000
